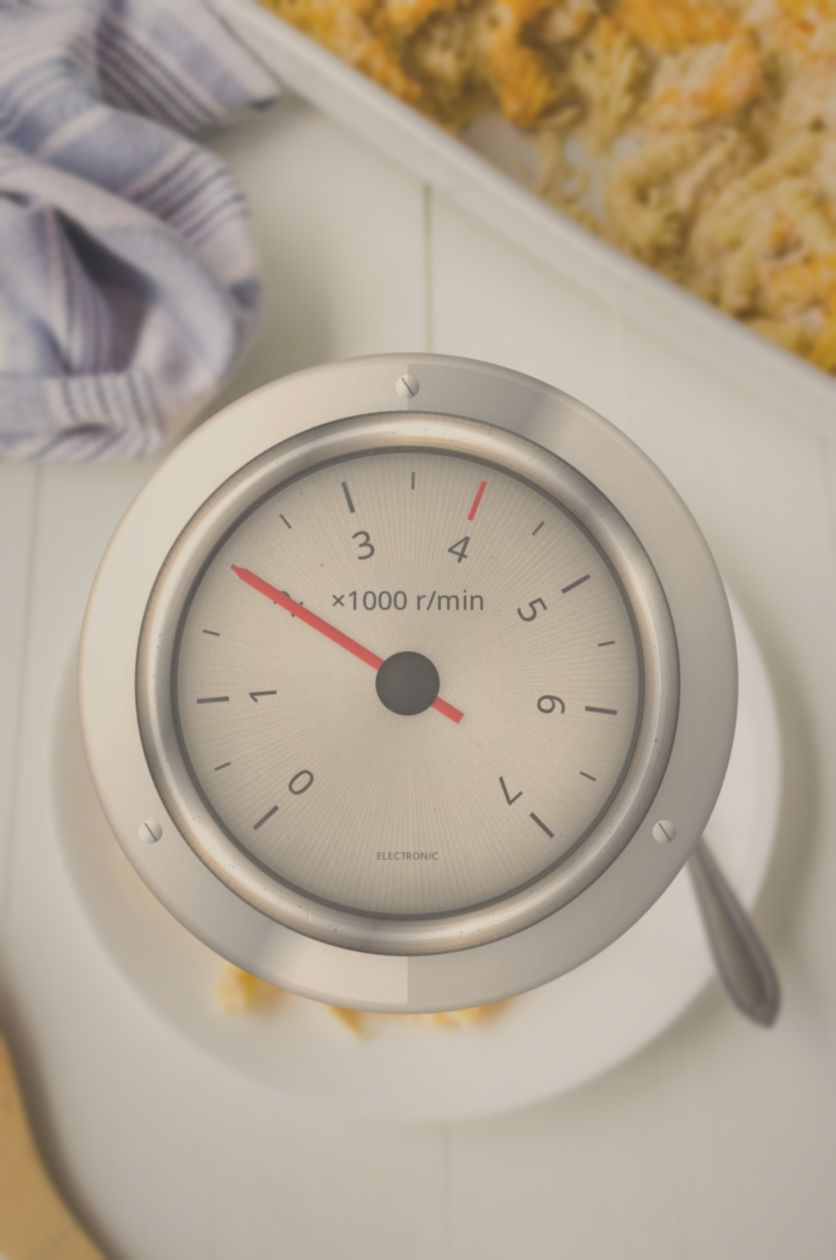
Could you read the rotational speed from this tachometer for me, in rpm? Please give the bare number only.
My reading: 2000
